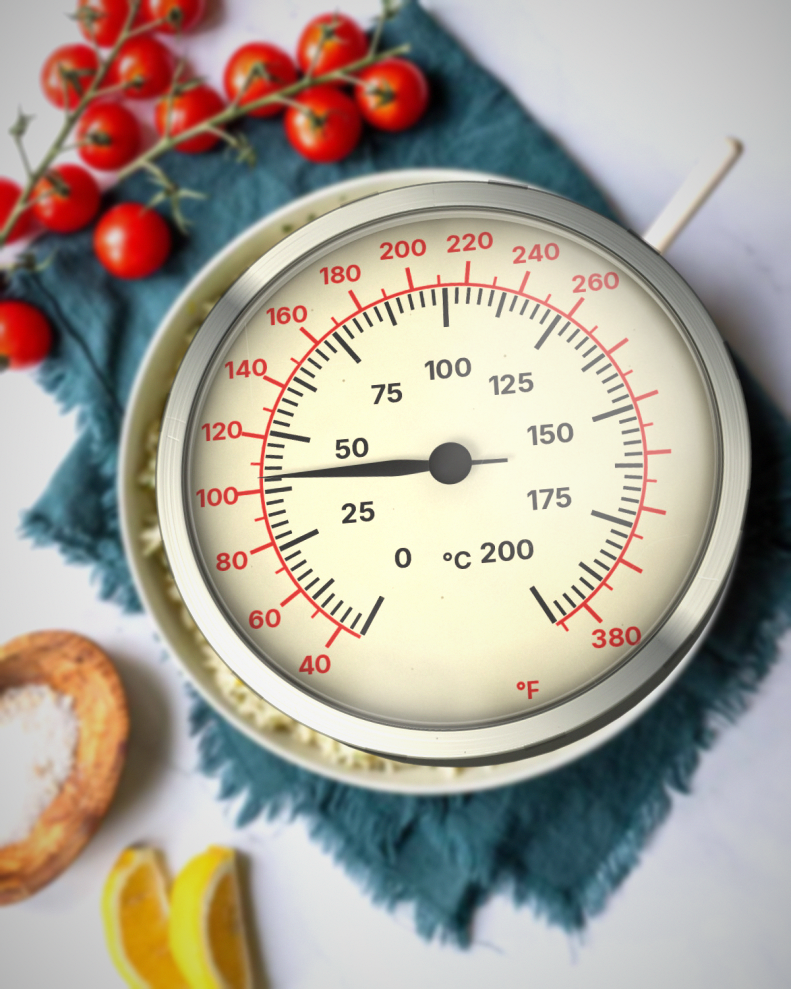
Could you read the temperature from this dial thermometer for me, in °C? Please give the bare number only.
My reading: 40
